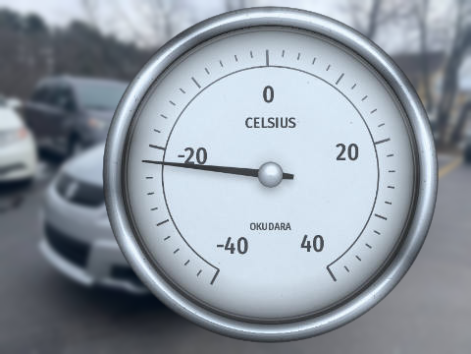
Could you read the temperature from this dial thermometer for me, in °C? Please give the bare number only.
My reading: -22
